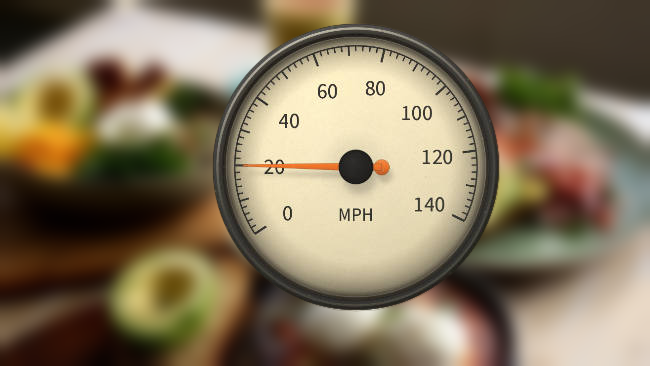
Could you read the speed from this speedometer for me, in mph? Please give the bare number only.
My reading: 20
